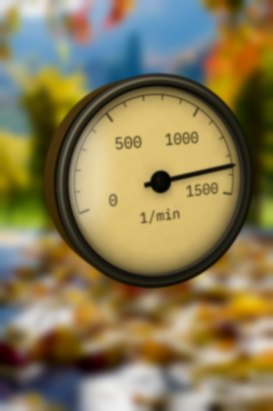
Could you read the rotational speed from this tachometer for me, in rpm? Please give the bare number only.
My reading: 1350
